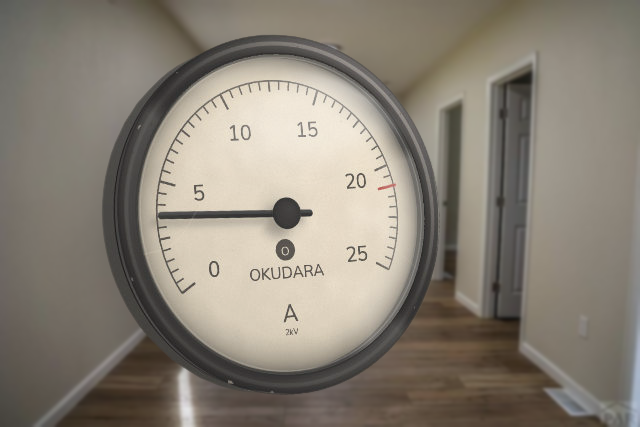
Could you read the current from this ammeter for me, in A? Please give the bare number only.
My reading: 3.5
